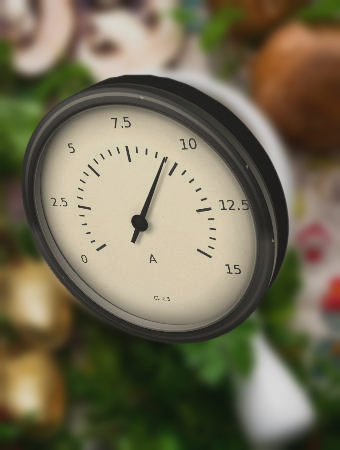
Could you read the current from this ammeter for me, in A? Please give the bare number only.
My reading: 9.5
